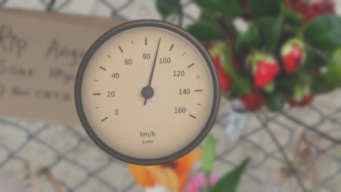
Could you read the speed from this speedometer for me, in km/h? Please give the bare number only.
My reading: 90
